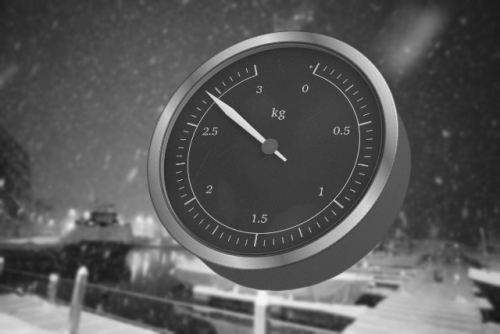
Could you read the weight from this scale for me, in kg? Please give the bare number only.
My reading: 2.7
